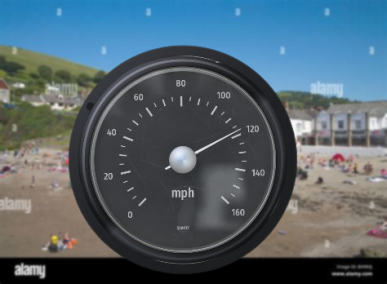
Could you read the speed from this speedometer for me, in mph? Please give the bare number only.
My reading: 117.5
